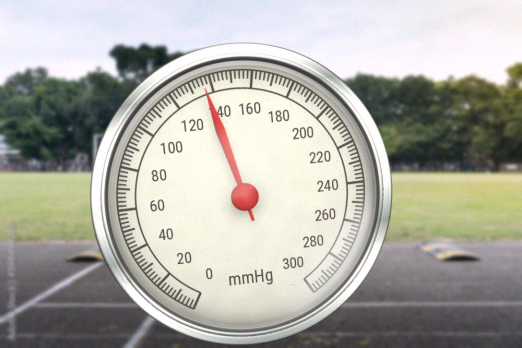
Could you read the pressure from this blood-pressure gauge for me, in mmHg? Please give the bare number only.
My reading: 136
